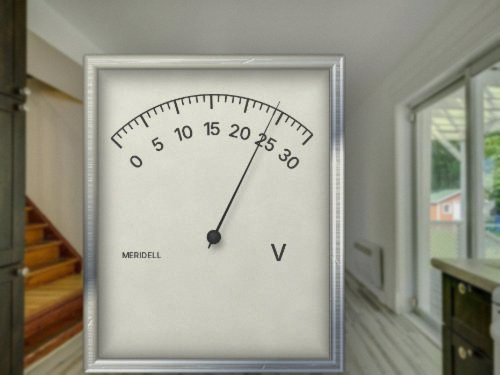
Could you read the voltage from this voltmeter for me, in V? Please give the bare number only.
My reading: 24
